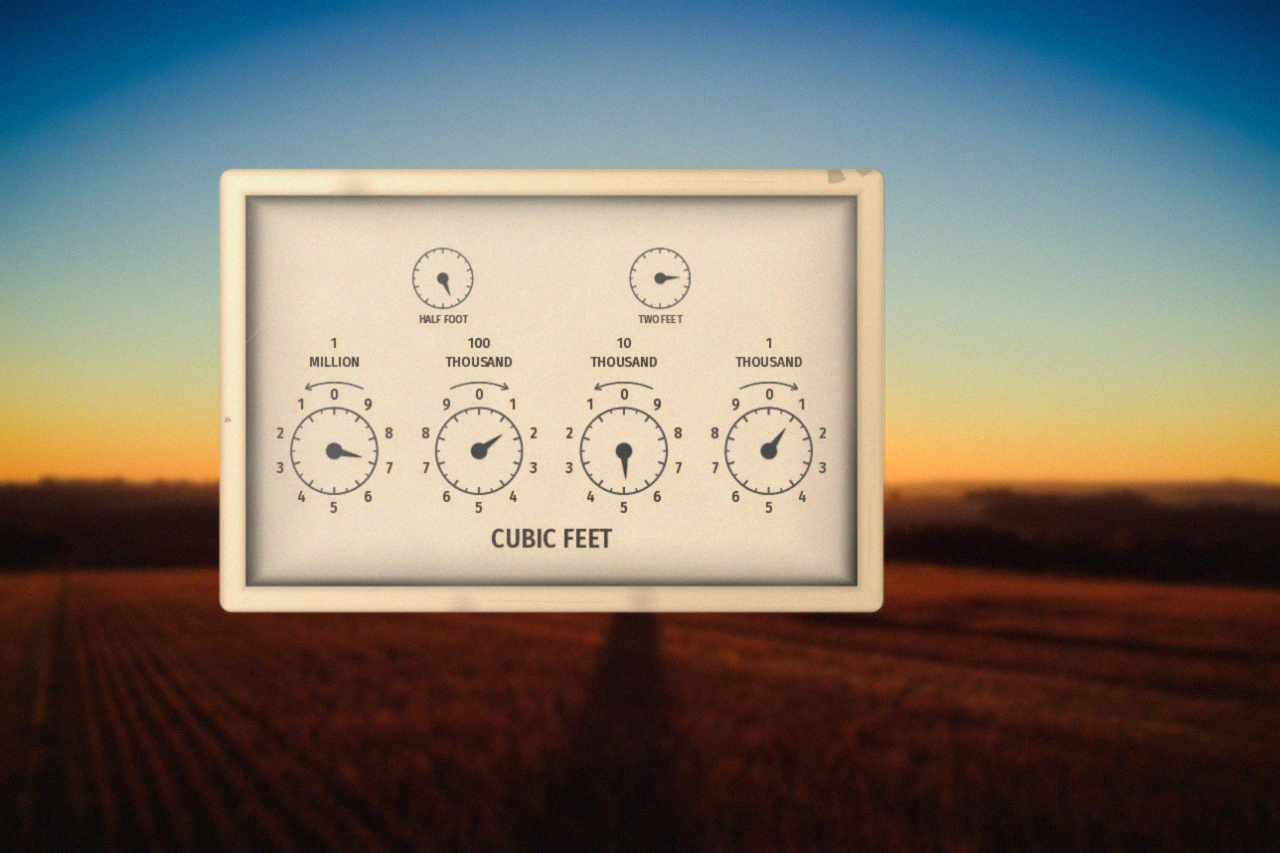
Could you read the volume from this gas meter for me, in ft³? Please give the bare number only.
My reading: 715100
